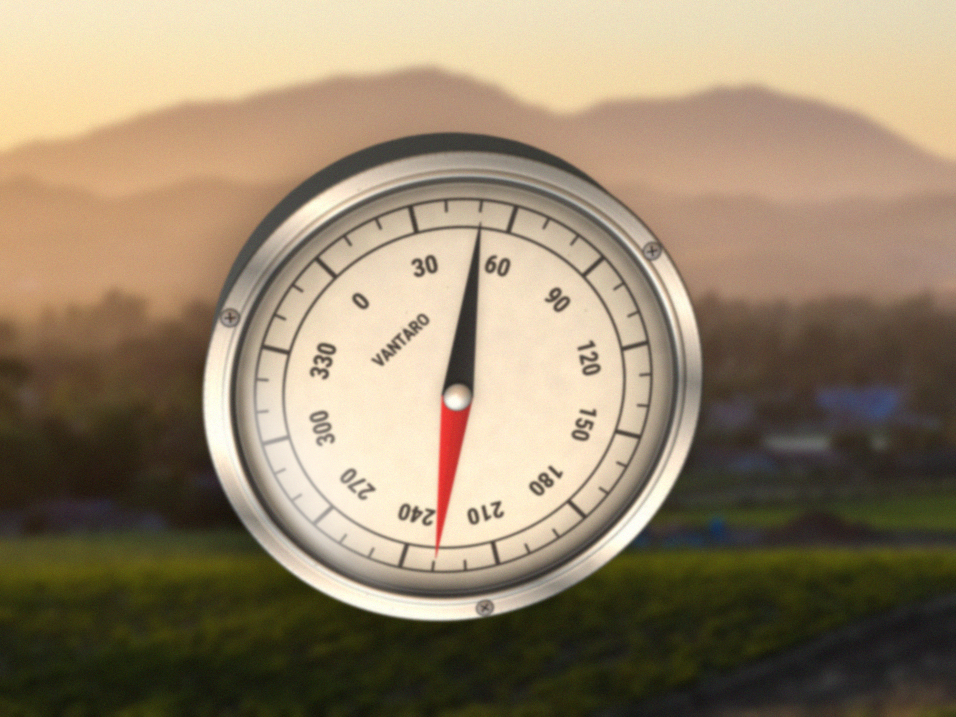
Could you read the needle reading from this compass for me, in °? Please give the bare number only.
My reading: 230
